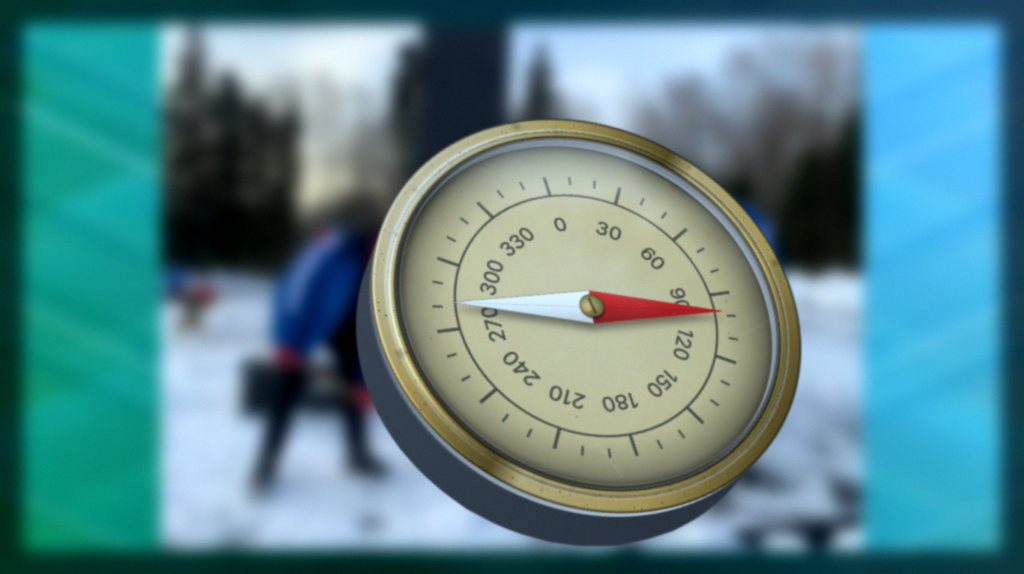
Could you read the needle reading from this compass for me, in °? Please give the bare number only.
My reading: 100
